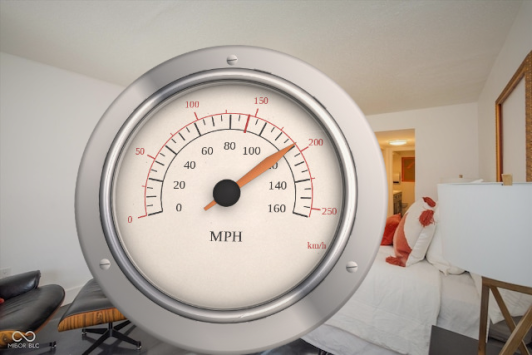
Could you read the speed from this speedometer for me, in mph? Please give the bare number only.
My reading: 120
